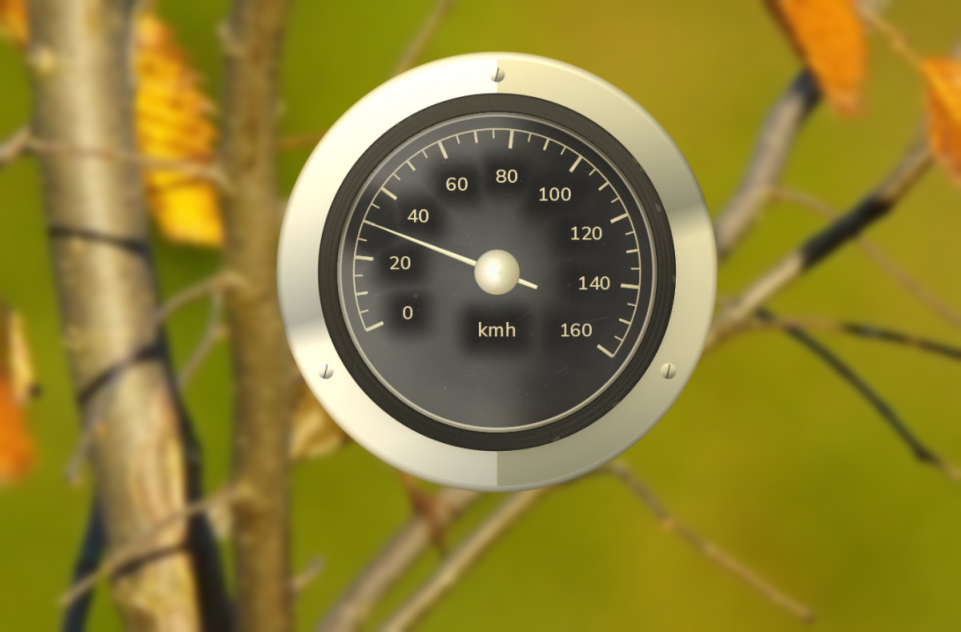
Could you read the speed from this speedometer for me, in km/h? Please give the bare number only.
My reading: 30
